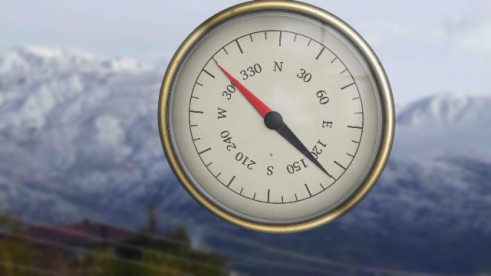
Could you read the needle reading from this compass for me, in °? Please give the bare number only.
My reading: 310
